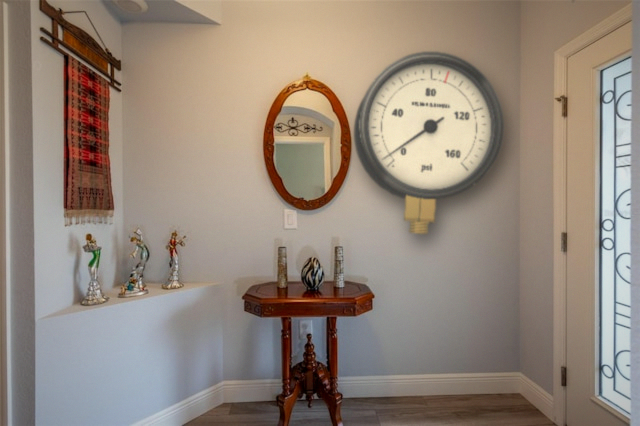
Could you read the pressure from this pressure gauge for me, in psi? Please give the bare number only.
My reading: 5
